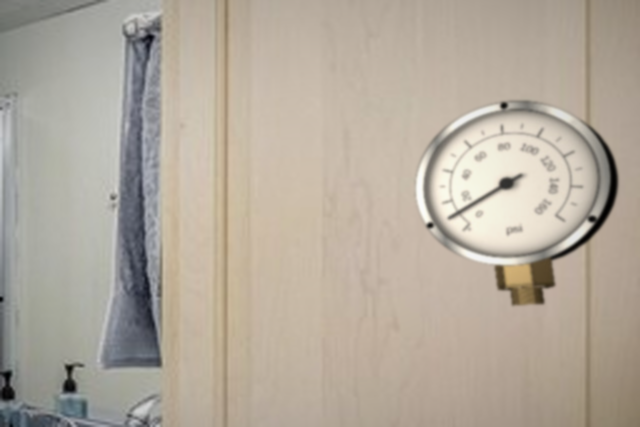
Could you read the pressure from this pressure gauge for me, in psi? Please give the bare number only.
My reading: 10
